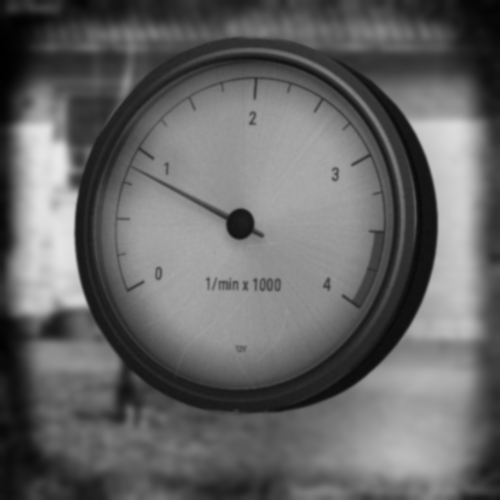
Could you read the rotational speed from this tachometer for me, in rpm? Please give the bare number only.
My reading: 875
